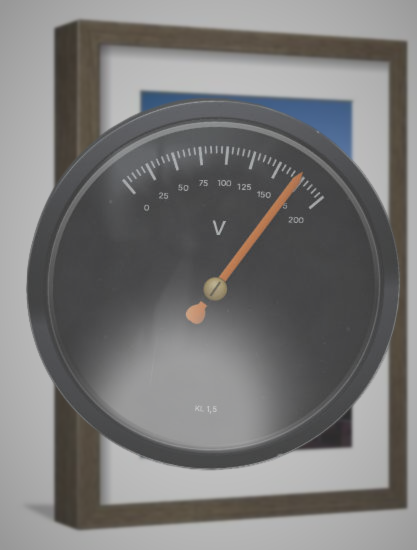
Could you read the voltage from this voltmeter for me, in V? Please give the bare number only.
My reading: 170
